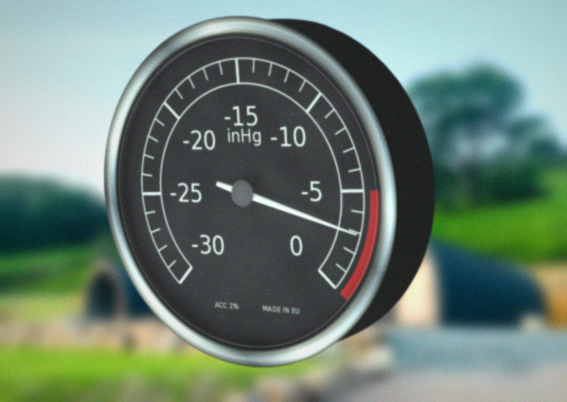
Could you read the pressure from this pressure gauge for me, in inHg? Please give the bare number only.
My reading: -3
